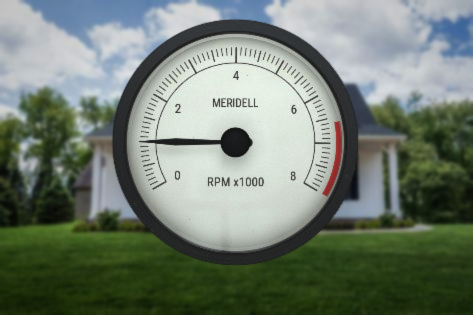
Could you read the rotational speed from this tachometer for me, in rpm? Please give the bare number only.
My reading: 1000
